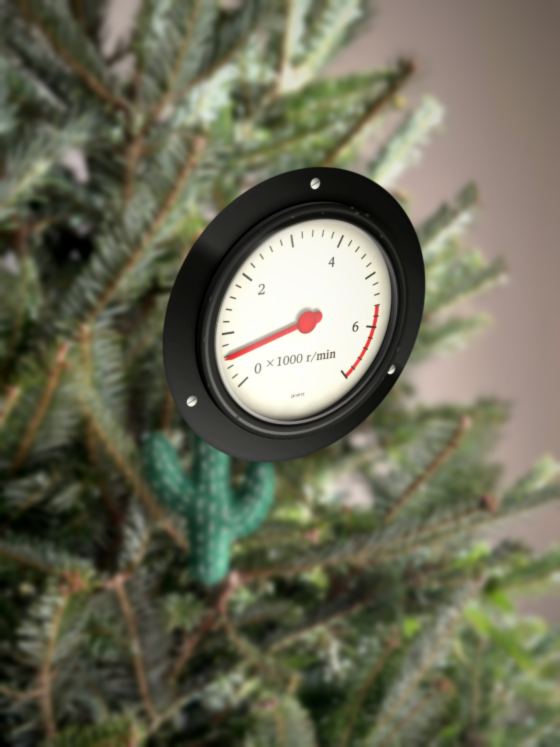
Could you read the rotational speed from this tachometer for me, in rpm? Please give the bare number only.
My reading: 600
